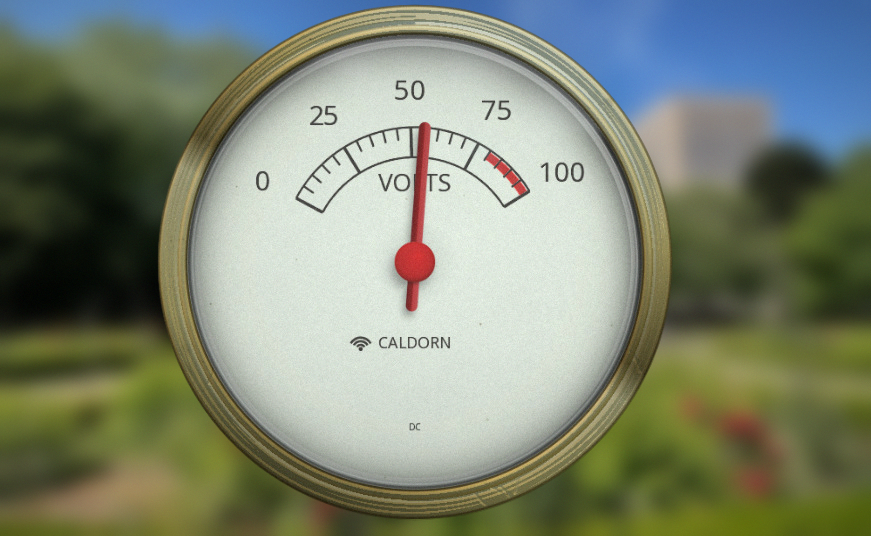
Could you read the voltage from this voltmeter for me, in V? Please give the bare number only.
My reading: 55
